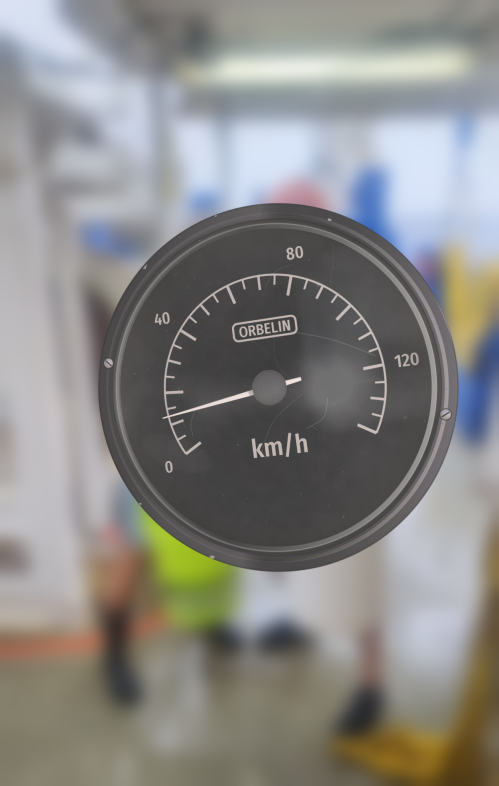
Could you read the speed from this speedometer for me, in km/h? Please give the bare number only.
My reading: 12.5
